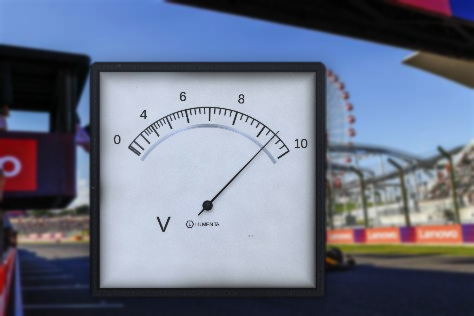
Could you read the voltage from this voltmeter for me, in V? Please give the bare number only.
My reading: 9.4
